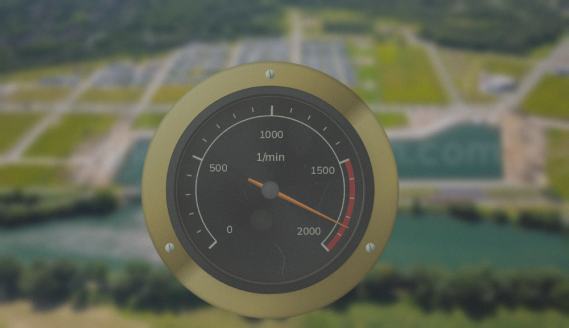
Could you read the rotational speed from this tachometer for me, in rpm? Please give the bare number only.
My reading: 1850
